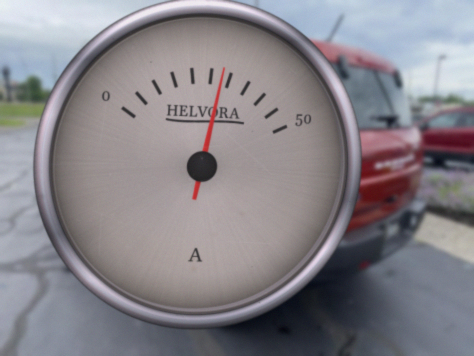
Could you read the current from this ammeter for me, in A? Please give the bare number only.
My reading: 27.5
